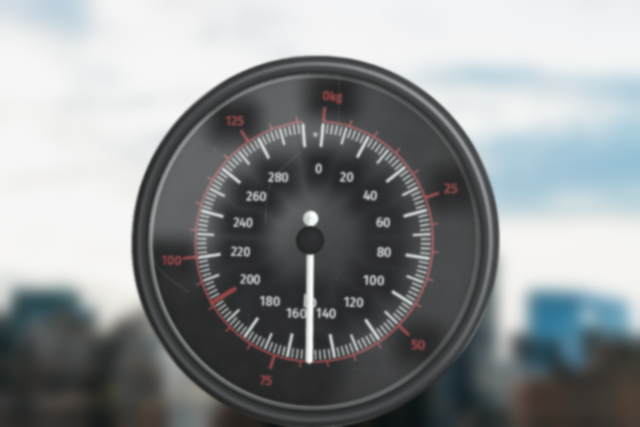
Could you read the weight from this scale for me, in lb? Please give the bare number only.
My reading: 150
